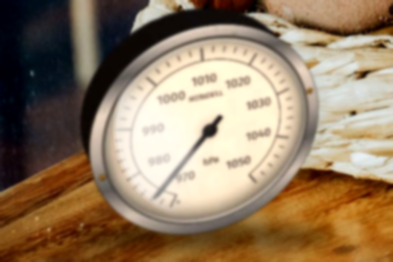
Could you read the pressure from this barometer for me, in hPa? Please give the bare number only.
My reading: 974
